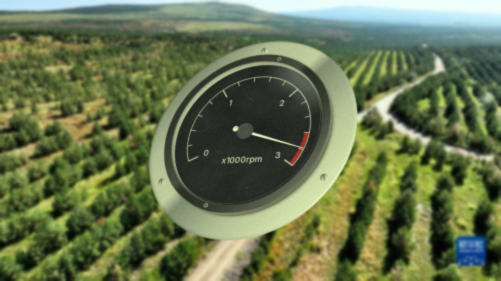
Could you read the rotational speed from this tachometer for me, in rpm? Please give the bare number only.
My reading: 2800
